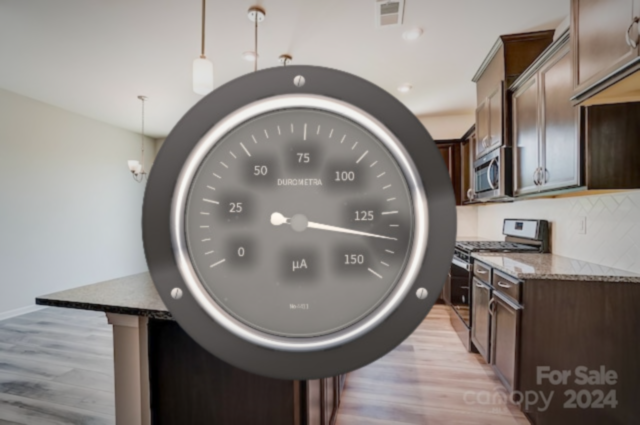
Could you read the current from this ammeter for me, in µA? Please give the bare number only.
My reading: 135
